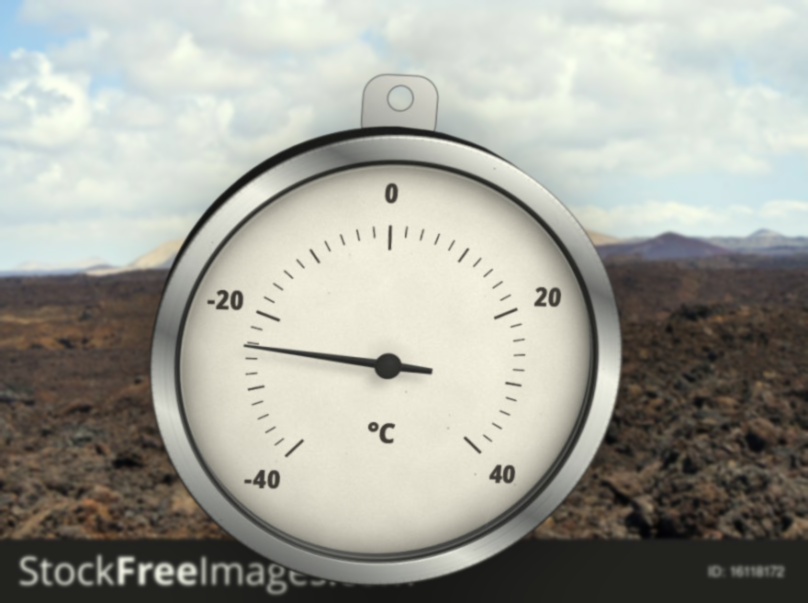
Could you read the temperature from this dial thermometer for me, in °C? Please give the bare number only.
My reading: -24
